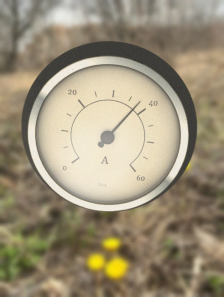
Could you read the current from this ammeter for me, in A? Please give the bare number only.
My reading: 37.5
